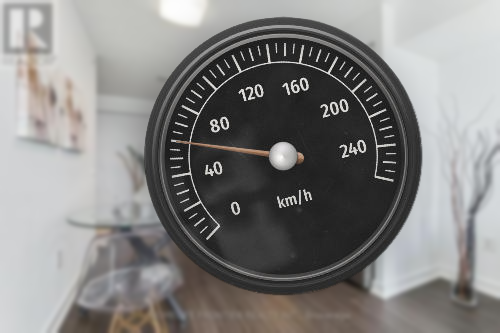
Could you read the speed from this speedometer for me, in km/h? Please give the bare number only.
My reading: 60
